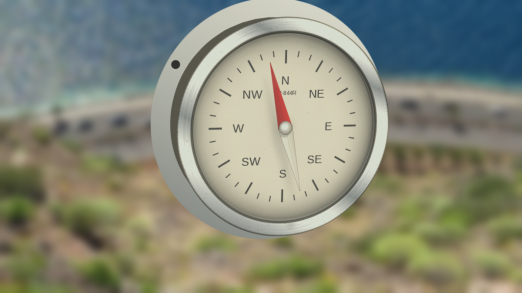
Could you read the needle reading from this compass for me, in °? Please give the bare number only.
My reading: 345
